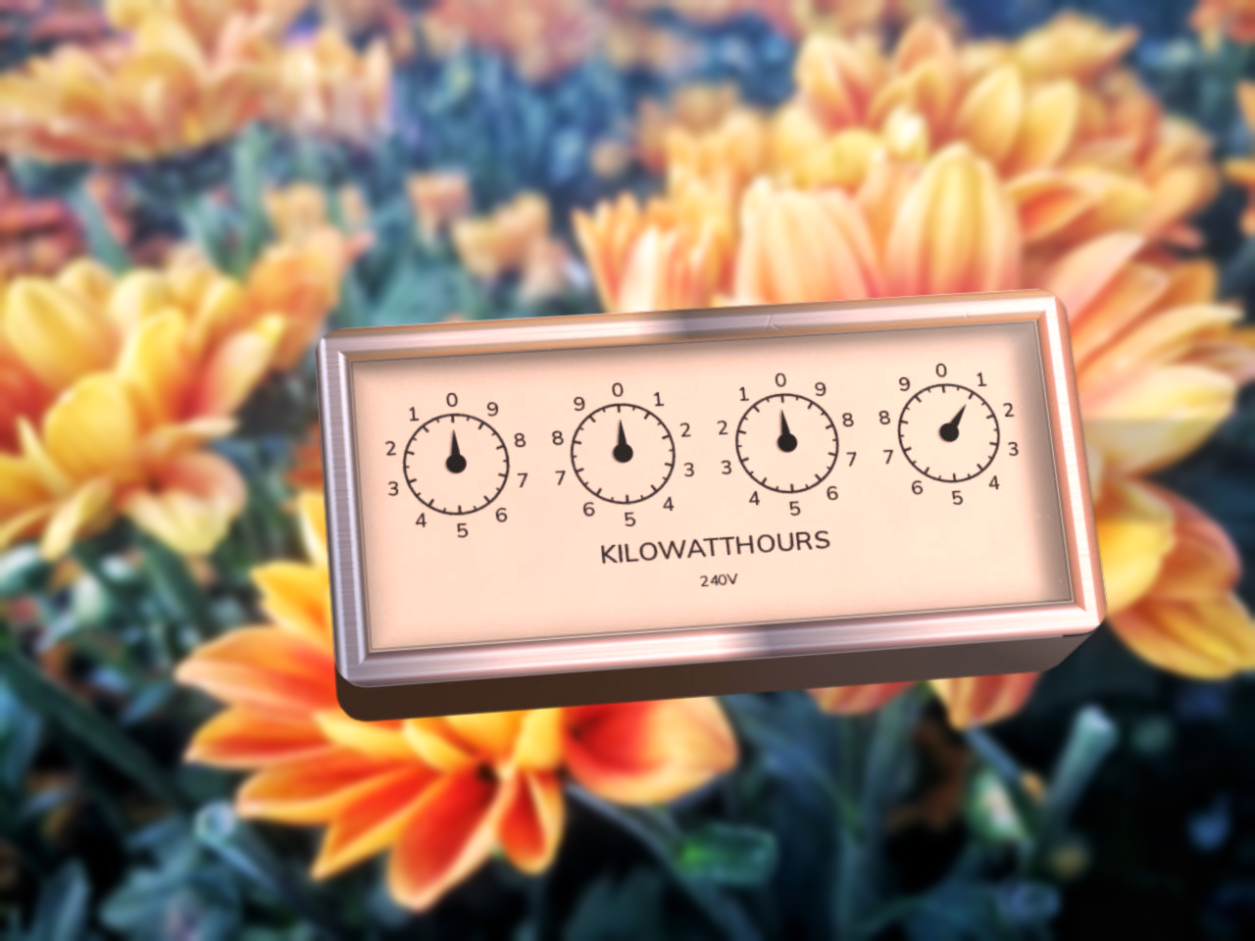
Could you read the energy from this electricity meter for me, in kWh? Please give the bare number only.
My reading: 1
